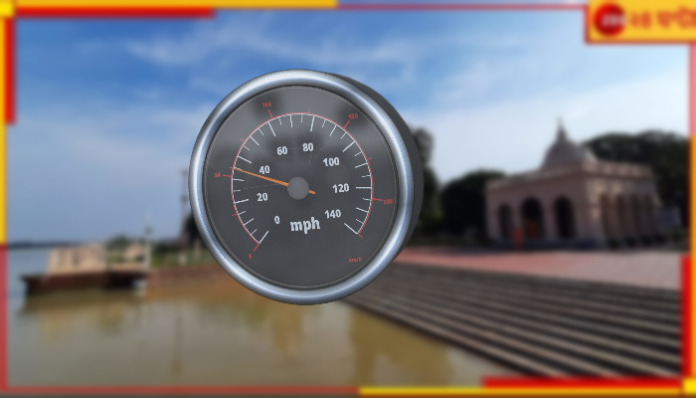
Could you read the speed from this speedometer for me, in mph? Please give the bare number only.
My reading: 35
